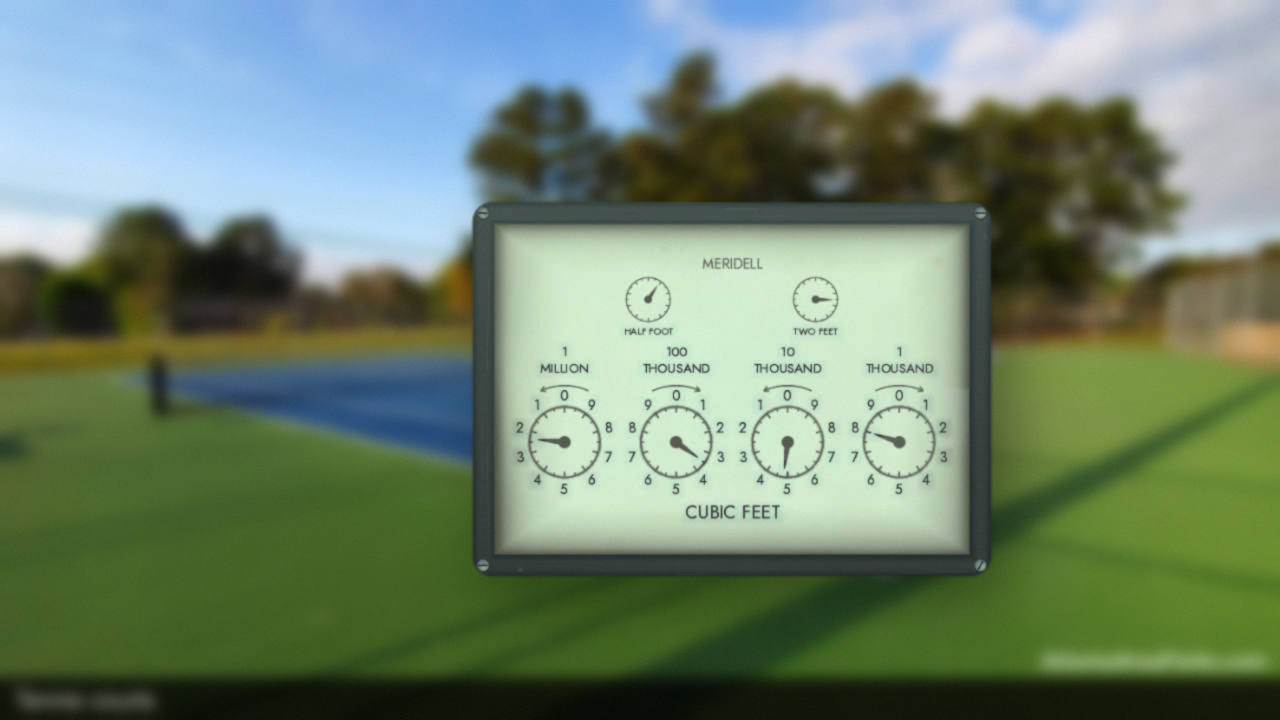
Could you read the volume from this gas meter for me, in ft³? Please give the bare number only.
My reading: 234800
